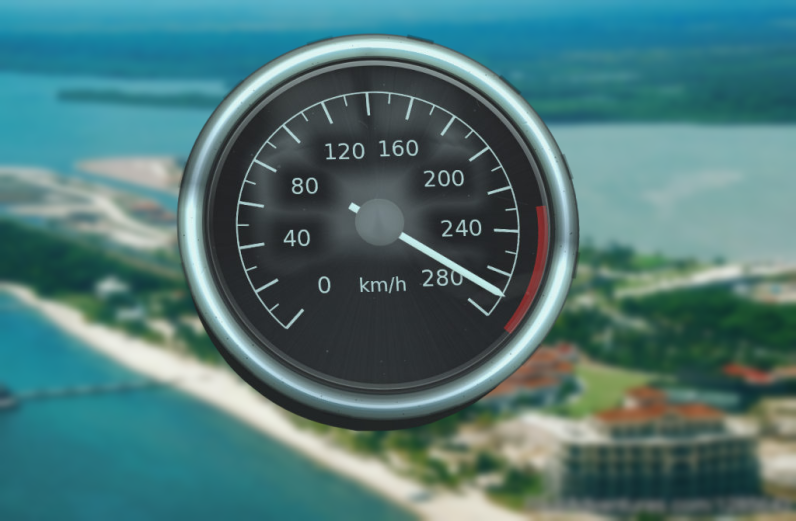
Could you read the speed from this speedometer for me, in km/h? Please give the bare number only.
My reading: 270
